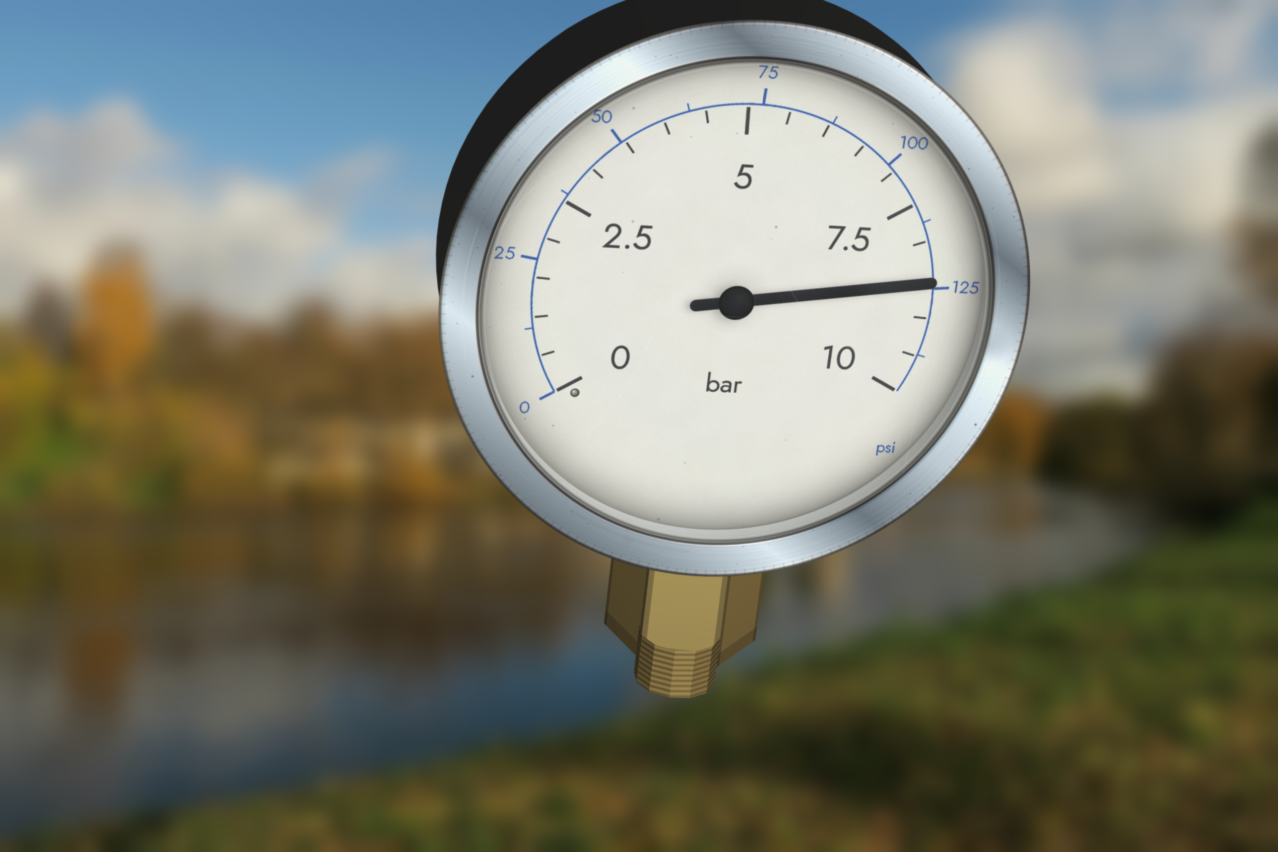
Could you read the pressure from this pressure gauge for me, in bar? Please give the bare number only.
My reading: 8.5
